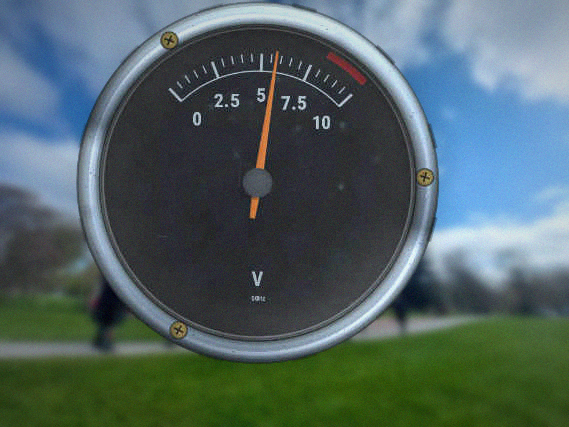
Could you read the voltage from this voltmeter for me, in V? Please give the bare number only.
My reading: 5.75
